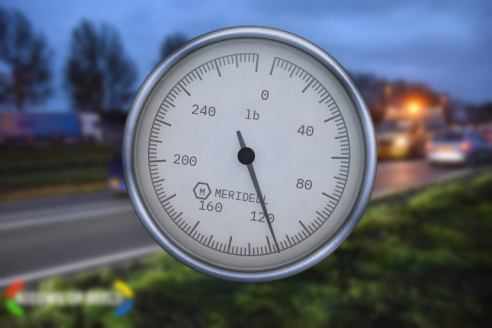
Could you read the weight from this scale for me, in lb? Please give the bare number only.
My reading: 116
